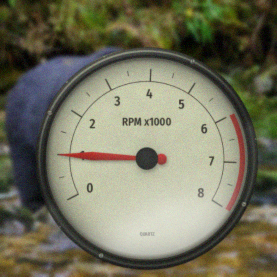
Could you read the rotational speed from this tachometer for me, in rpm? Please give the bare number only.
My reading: 1000
